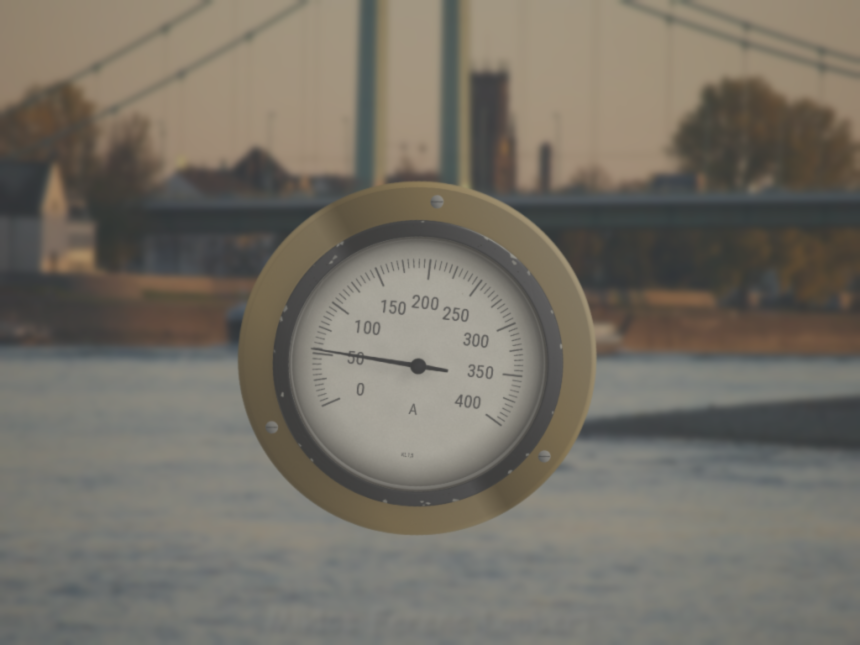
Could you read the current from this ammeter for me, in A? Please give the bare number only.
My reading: 55
